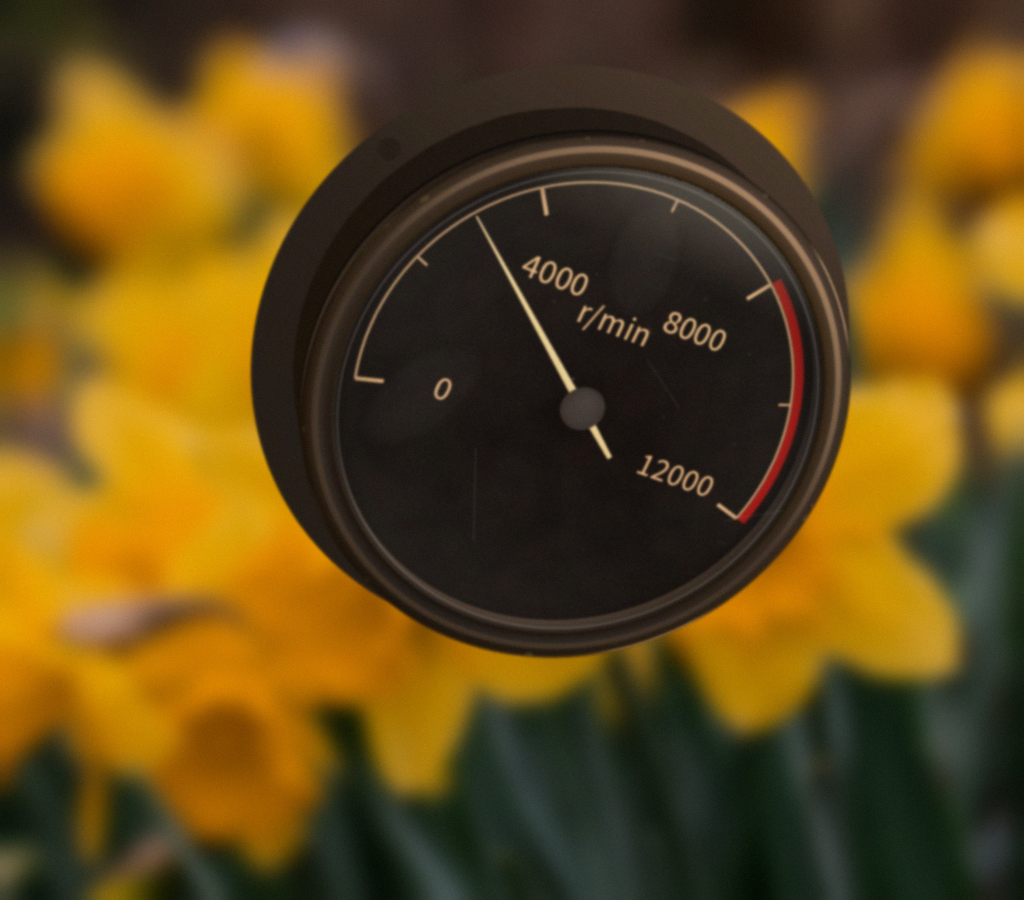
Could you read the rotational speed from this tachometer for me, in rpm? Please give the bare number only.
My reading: 3000
